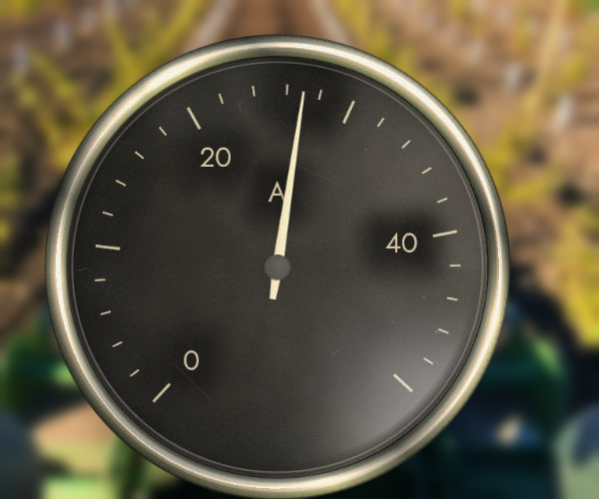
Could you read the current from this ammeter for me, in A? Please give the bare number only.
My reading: 27
